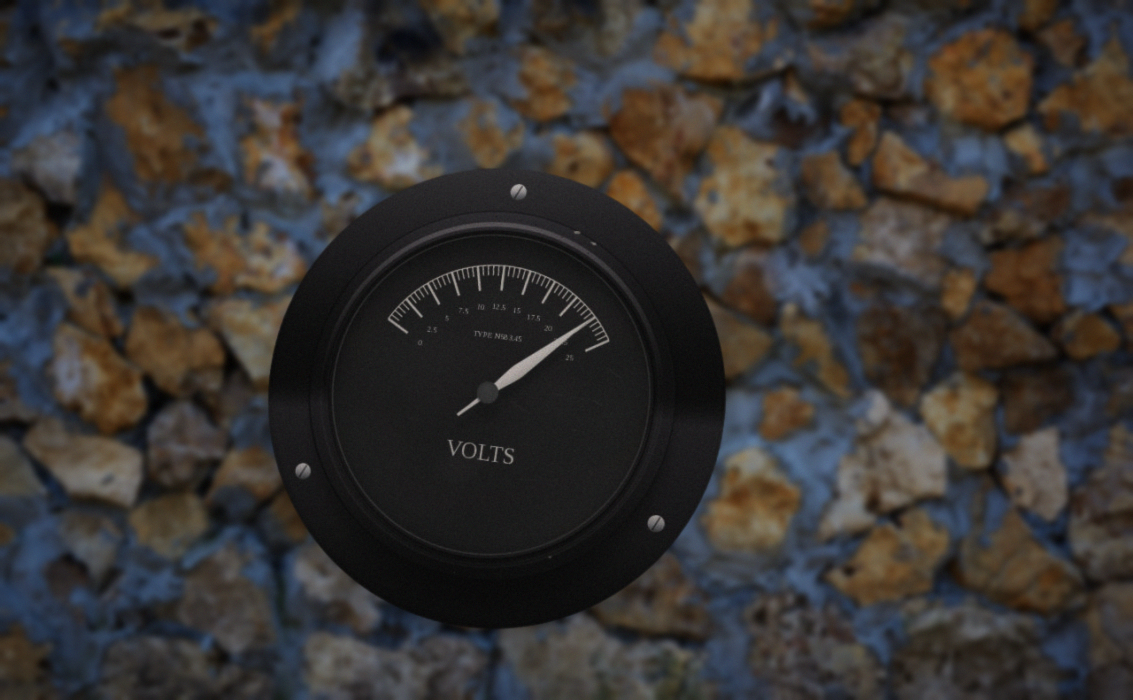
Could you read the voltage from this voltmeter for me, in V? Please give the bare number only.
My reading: 22.5
